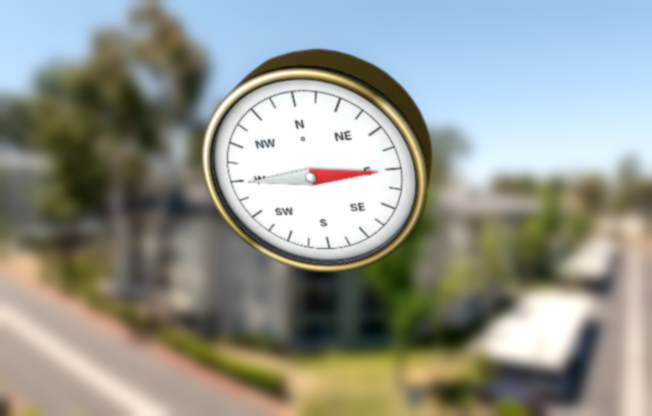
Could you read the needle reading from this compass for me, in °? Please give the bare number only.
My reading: 90
